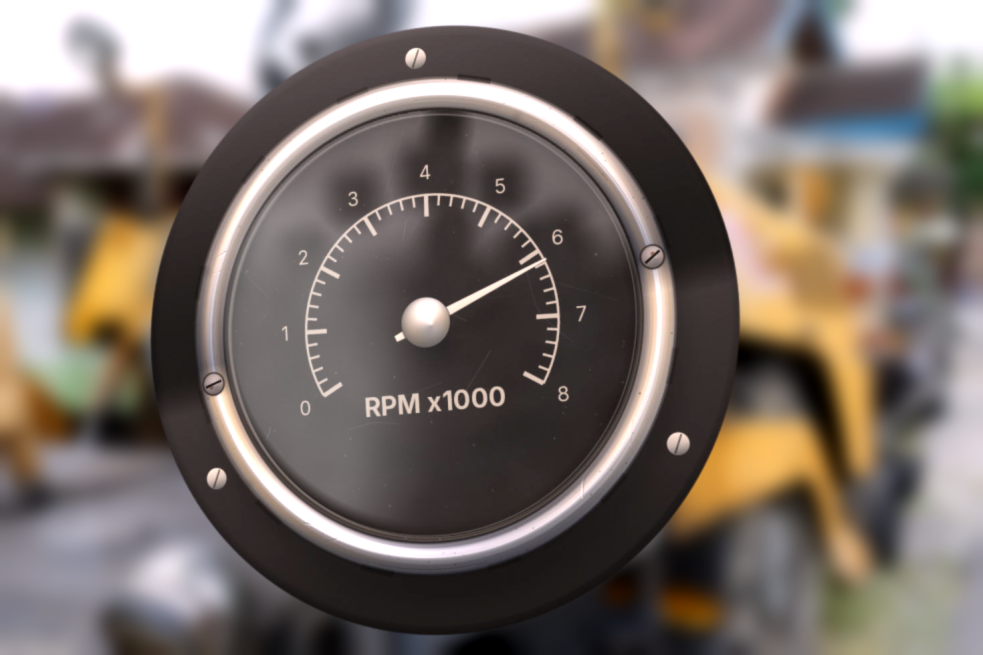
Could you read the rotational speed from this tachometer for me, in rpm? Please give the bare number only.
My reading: 6200
